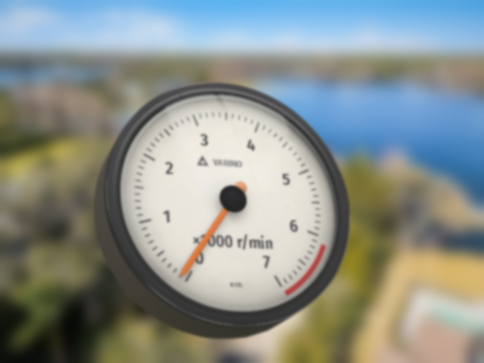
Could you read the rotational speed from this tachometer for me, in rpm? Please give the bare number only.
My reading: 100
